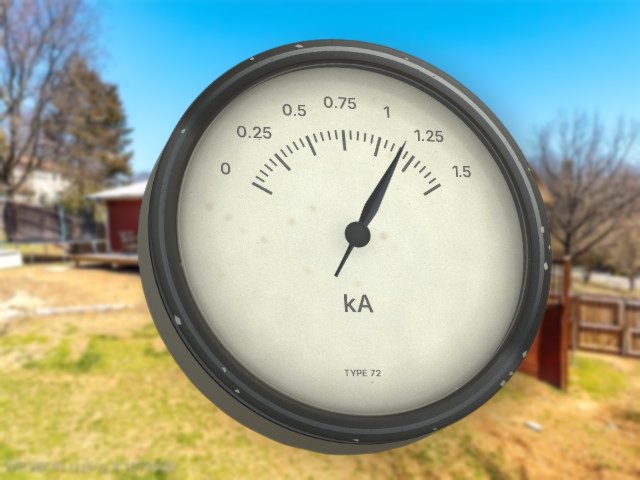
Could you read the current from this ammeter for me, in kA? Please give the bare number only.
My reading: 1.15
